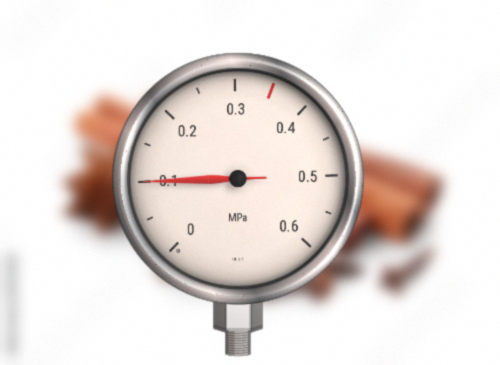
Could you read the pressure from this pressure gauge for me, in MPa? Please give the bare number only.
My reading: 0.1
